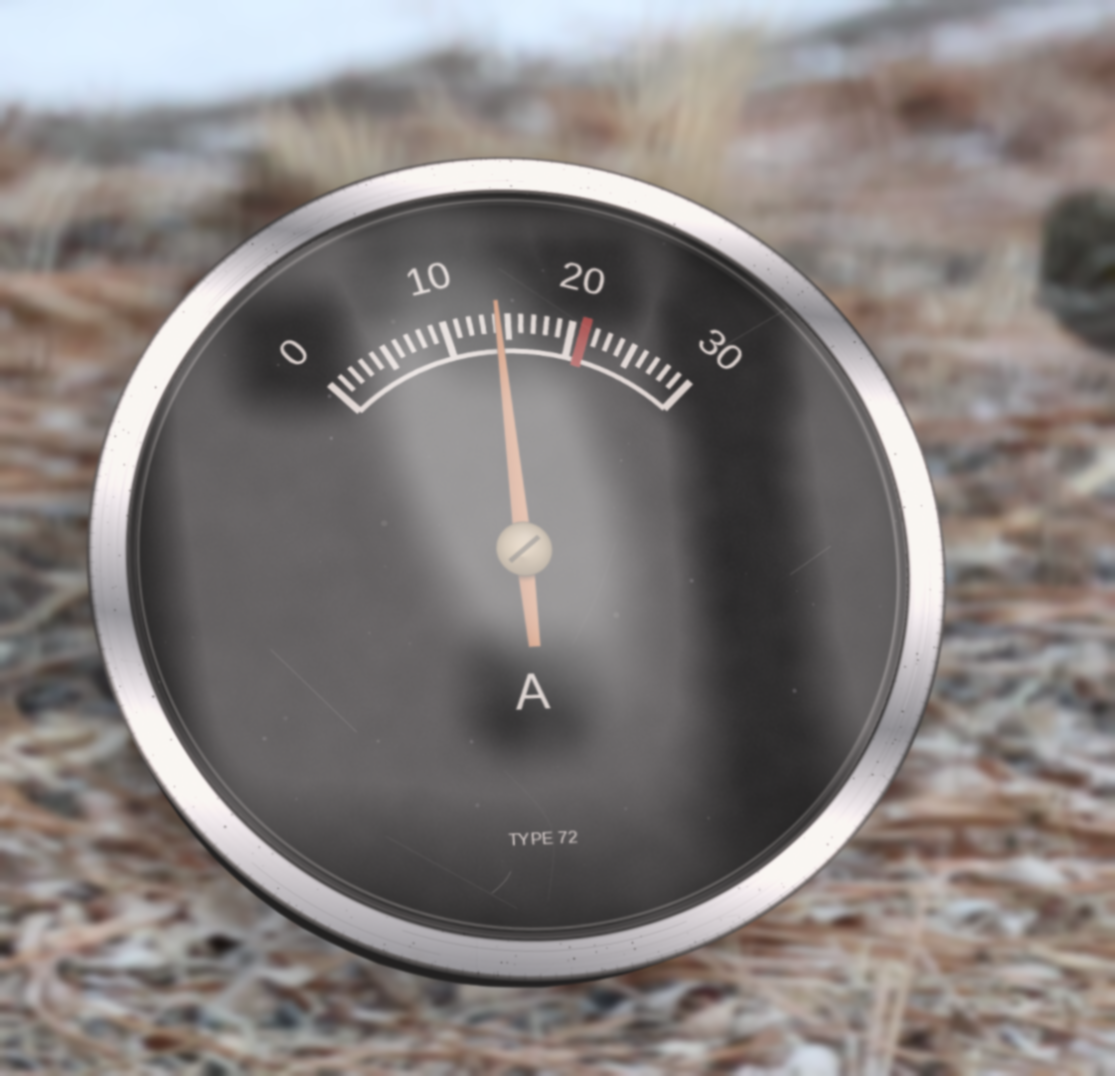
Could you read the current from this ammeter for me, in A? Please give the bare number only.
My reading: 14
